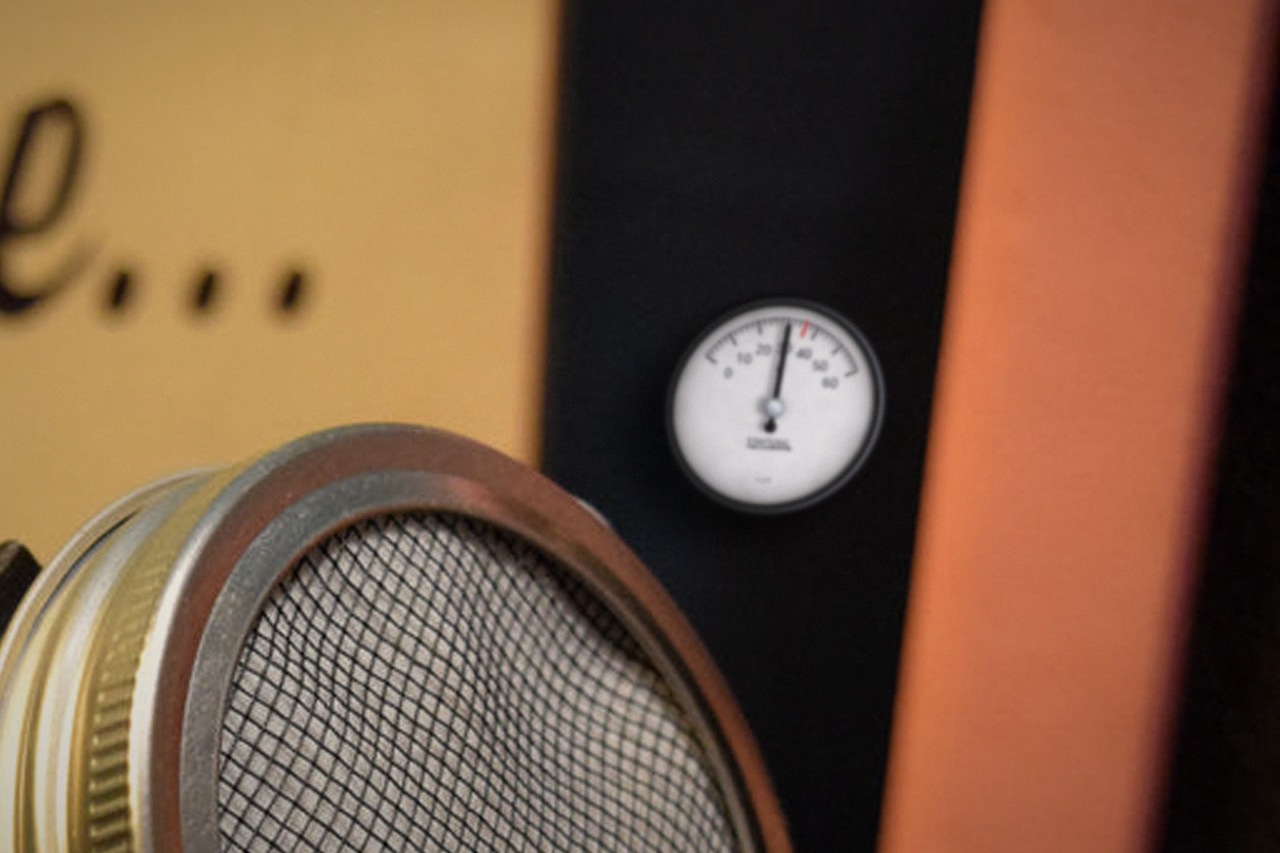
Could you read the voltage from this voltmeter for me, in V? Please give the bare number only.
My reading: 30
